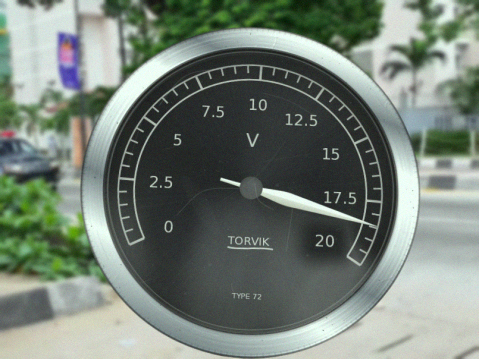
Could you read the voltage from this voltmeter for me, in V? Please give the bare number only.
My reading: 18.5
